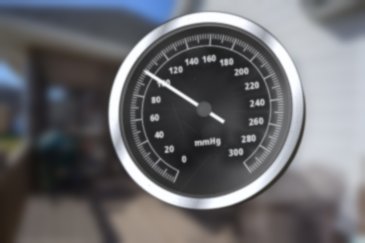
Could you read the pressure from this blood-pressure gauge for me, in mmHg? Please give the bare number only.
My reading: 100
